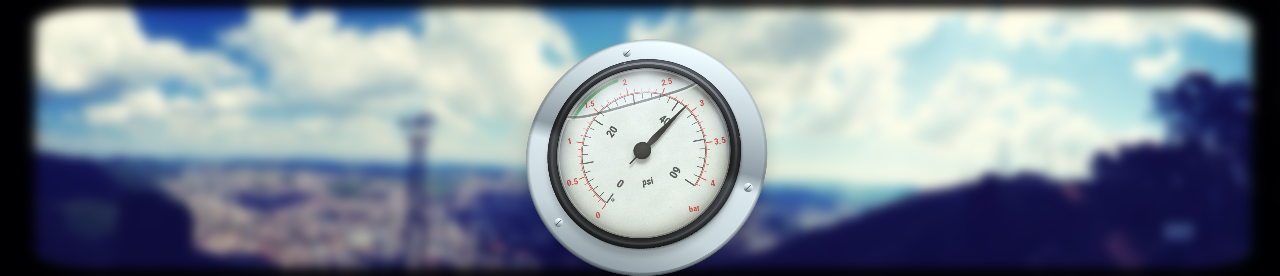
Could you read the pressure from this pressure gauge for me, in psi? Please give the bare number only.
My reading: 42
